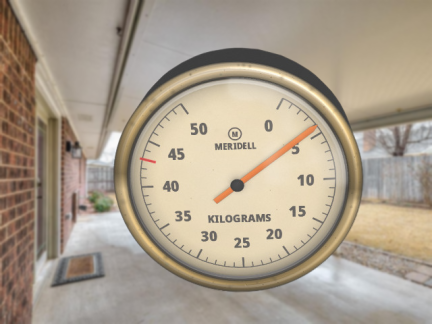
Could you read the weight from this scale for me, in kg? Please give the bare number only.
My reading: 4
